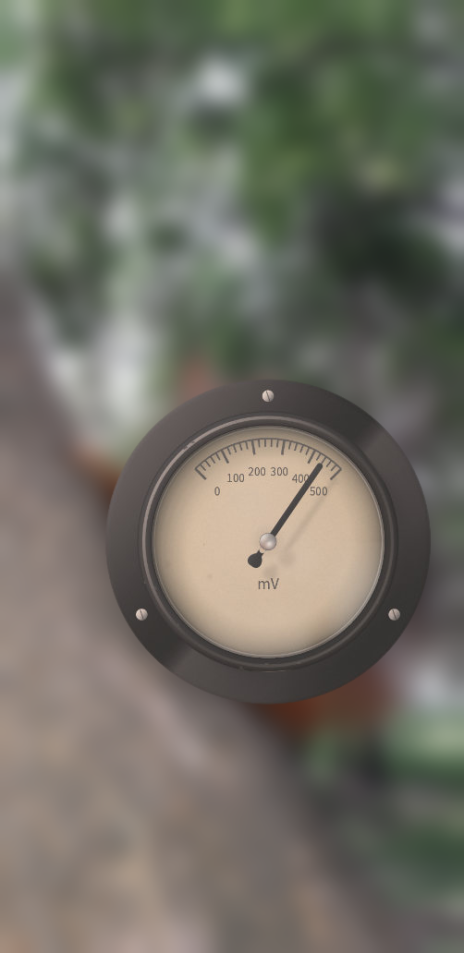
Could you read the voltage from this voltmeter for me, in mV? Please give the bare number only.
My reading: 440
